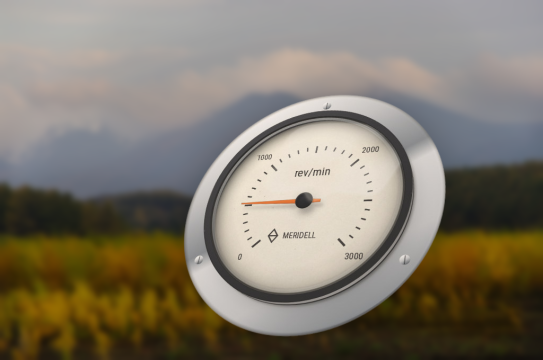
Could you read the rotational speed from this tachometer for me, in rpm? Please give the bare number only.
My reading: 500
